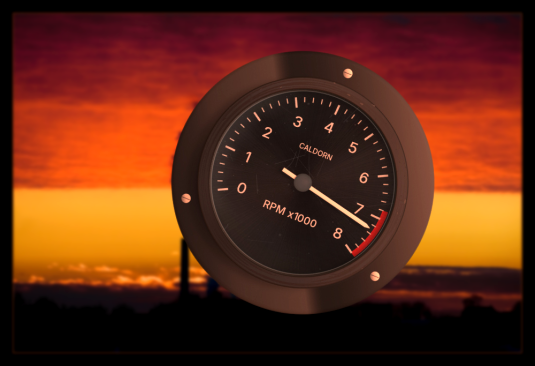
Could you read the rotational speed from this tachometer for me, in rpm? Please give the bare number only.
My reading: 7300
